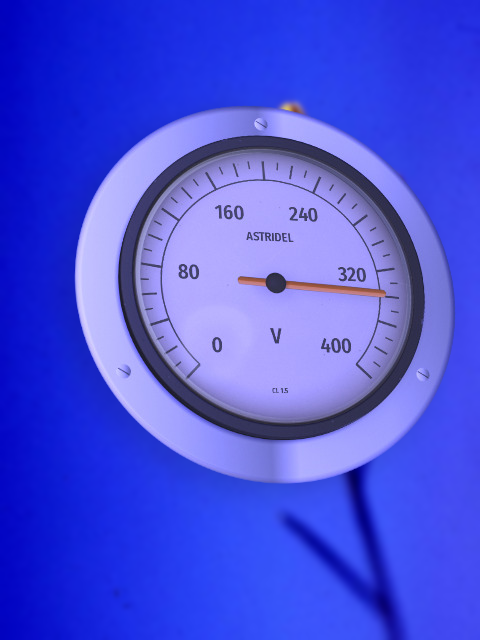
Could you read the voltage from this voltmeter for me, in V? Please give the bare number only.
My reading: 340
